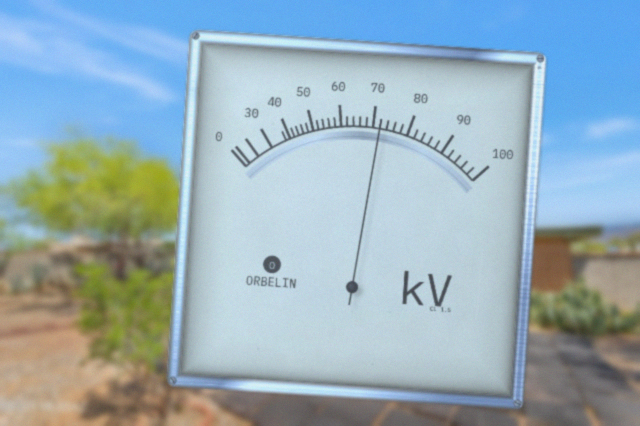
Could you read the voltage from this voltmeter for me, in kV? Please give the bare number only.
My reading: 72
